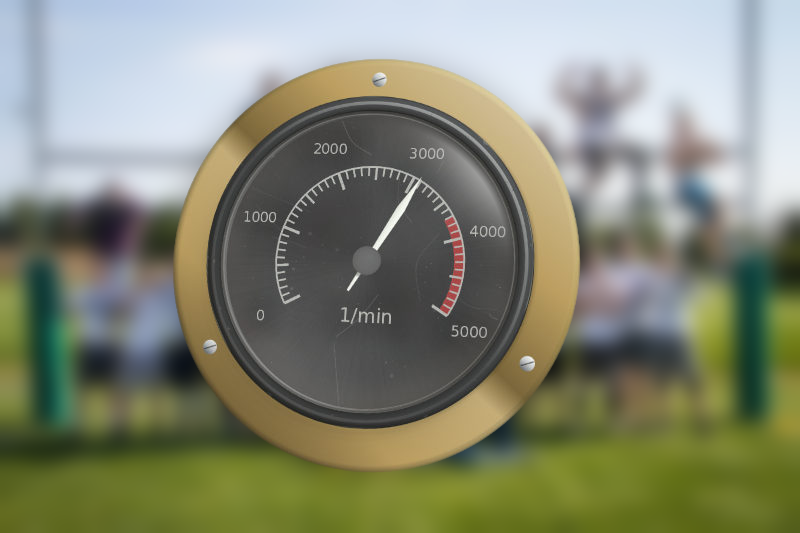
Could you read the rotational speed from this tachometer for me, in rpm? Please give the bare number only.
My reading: 3100
